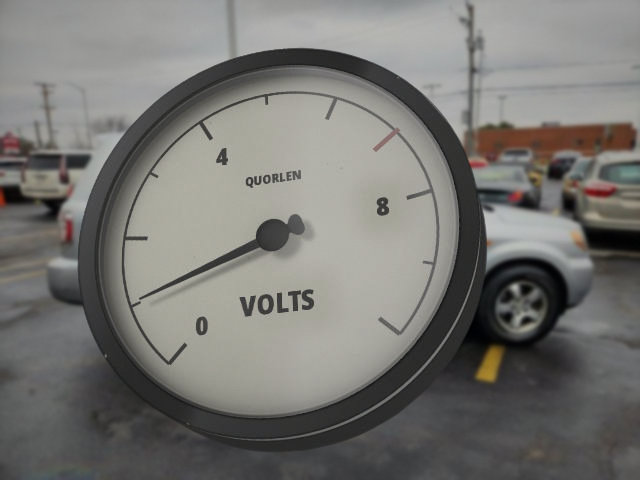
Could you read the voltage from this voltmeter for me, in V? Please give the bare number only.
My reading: 1
